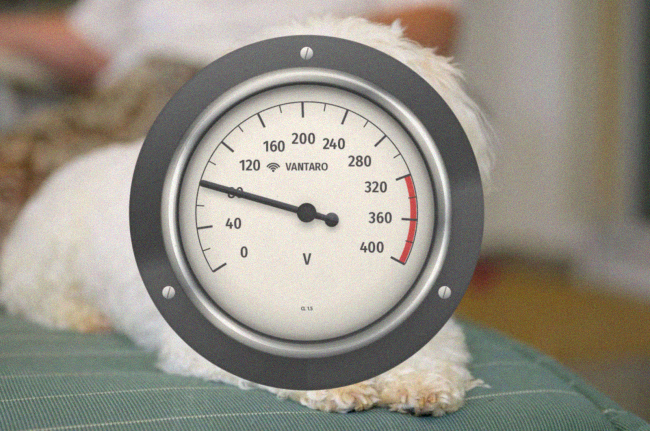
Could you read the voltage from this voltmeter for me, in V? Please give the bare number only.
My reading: 80
